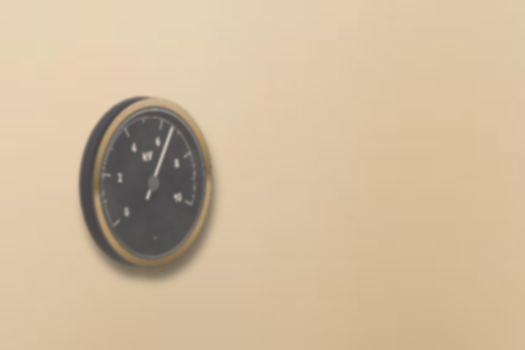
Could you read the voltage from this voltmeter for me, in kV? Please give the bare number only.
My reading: 6.5
